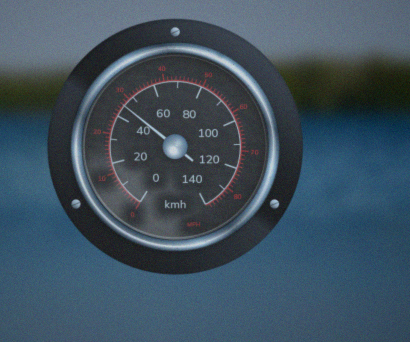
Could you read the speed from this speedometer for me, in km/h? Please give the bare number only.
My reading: 45
